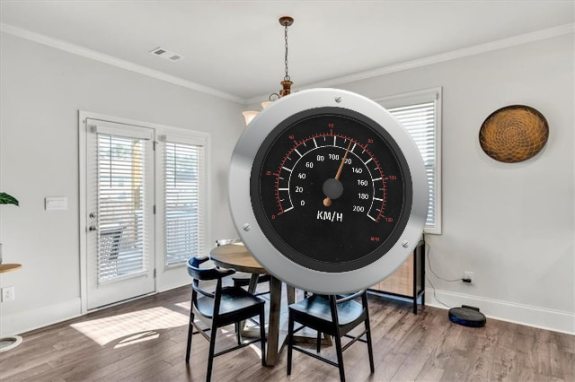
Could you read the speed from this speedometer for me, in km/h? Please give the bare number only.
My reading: 115
